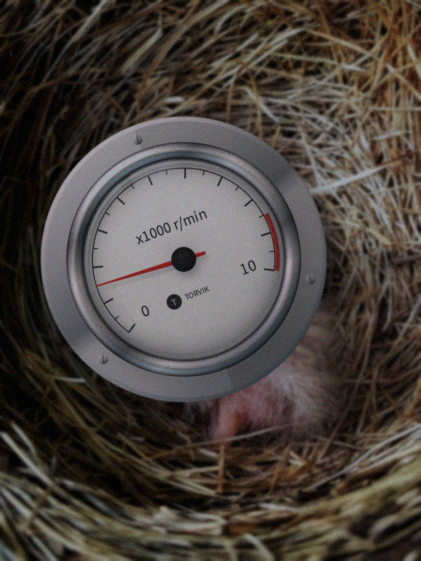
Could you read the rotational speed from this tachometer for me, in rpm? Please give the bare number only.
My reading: 1500
